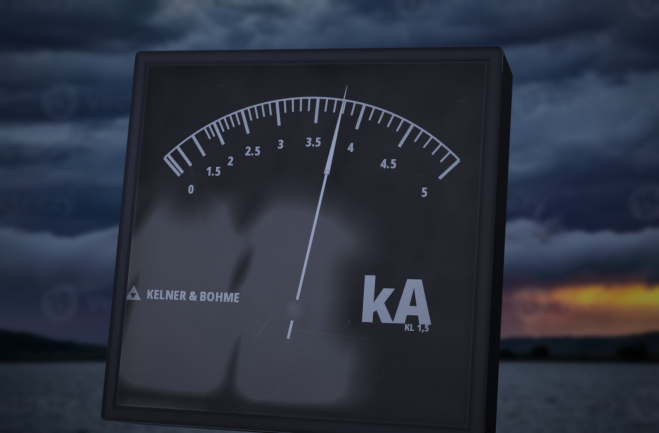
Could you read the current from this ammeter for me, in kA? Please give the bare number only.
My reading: 3.8
